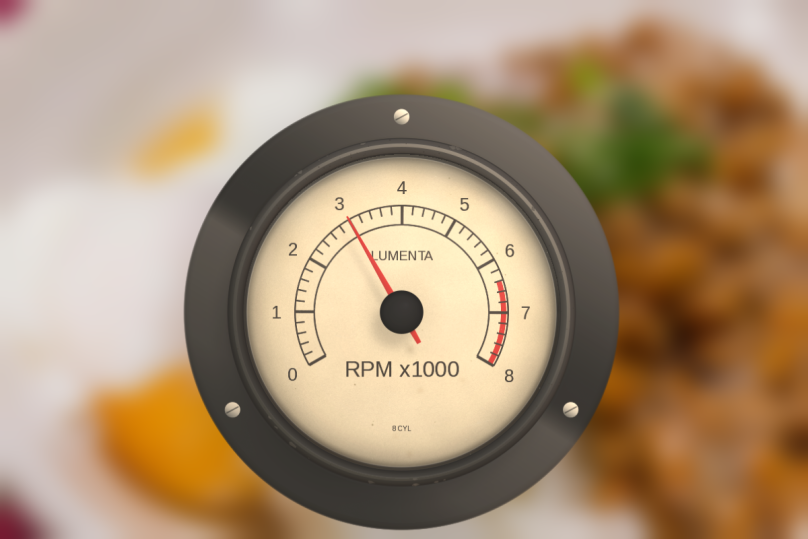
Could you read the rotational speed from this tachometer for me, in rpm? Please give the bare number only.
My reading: 3000
